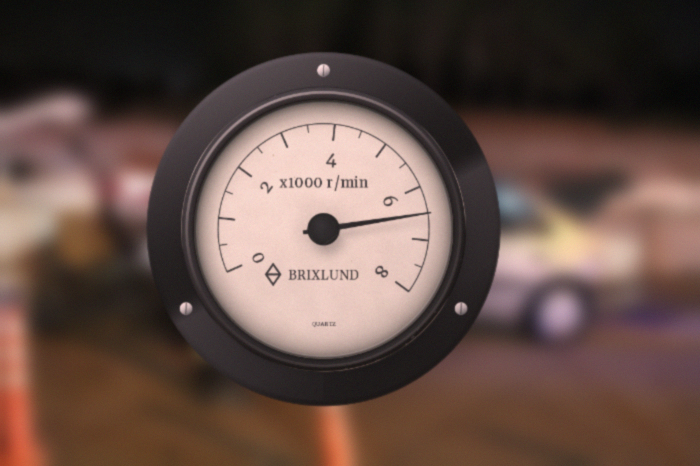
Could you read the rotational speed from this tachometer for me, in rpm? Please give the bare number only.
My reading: 6500
